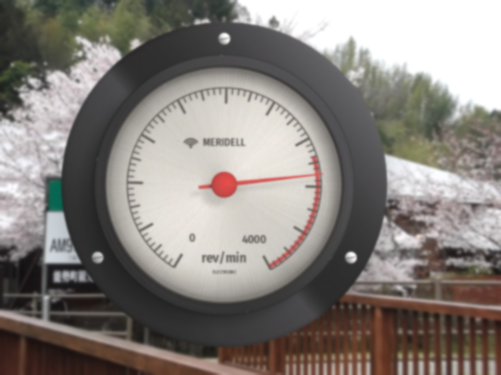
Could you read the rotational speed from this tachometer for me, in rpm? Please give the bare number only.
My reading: 3100
